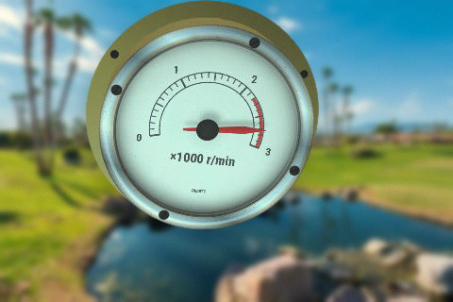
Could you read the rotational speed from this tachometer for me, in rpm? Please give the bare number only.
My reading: 2700
